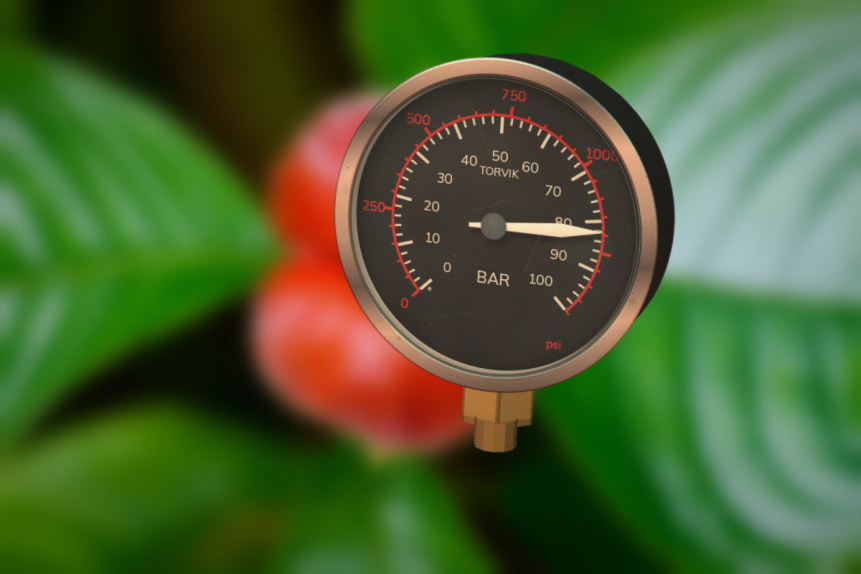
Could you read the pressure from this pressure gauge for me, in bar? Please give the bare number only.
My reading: 82
